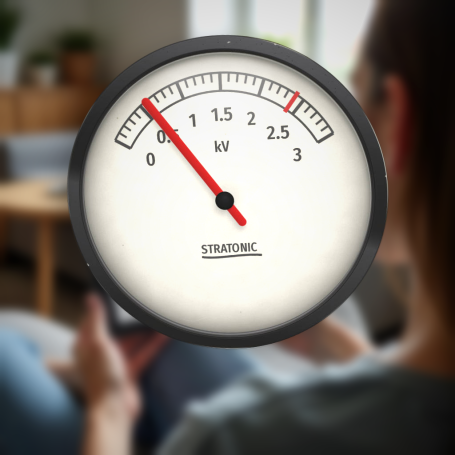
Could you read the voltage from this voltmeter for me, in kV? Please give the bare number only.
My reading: 0.6
